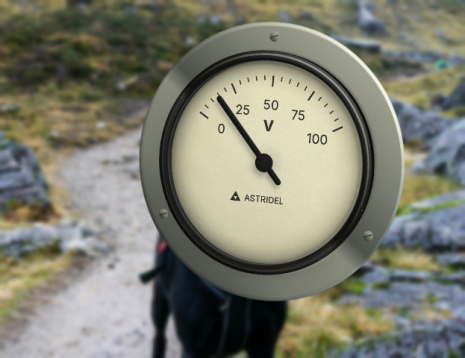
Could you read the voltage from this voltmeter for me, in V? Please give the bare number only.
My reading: 15
